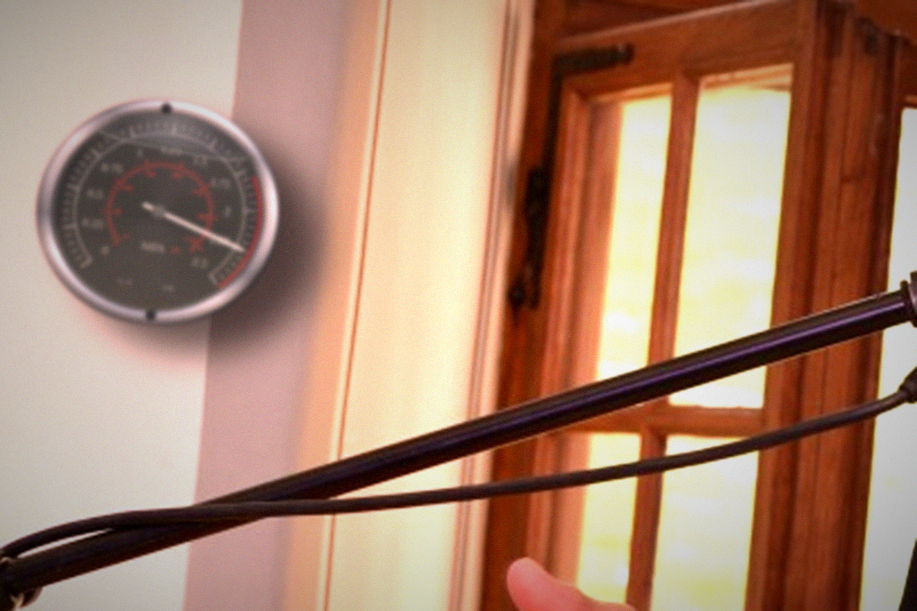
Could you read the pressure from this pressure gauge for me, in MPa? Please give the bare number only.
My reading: 2.25
